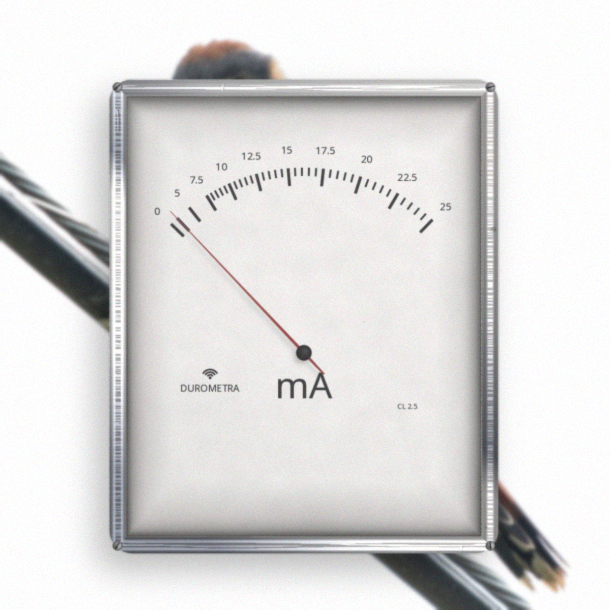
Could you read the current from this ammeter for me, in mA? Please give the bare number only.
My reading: 2.5
